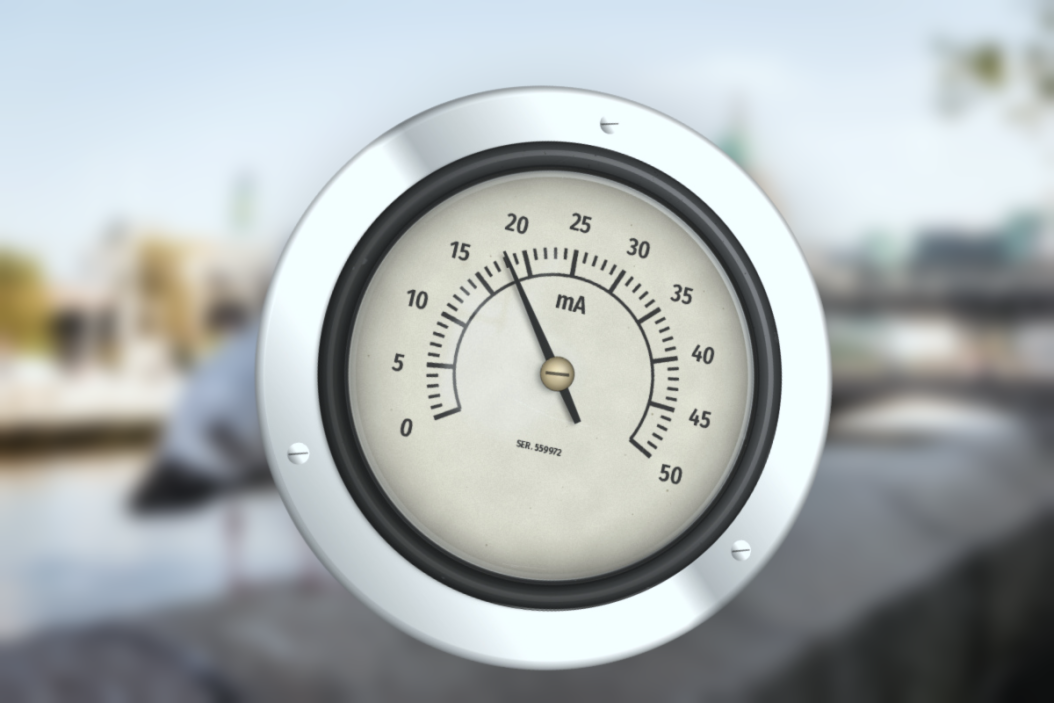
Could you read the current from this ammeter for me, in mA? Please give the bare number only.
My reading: 18
